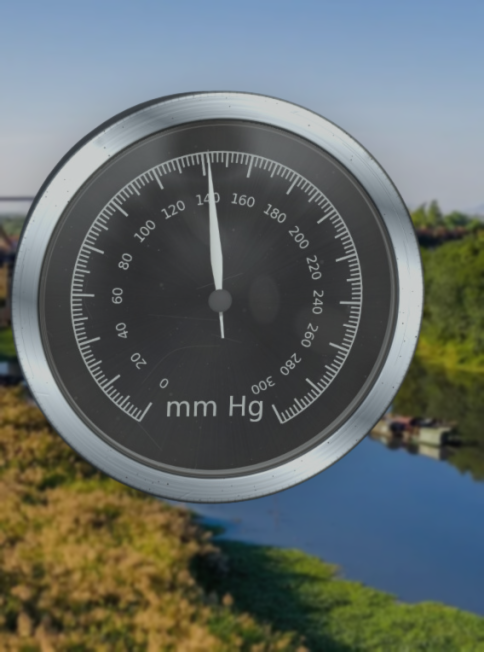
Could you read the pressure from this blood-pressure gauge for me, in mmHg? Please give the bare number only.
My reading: 142
